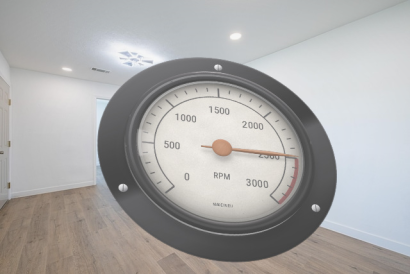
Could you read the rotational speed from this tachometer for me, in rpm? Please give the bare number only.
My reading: 2500
